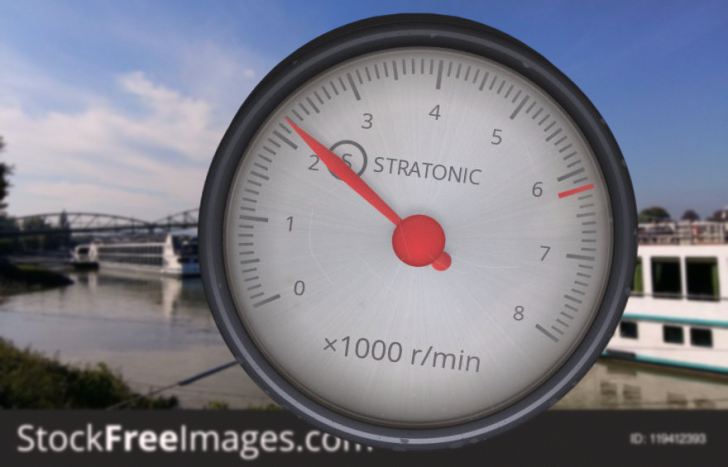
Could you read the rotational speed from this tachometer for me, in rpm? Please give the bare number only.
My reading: 2200
